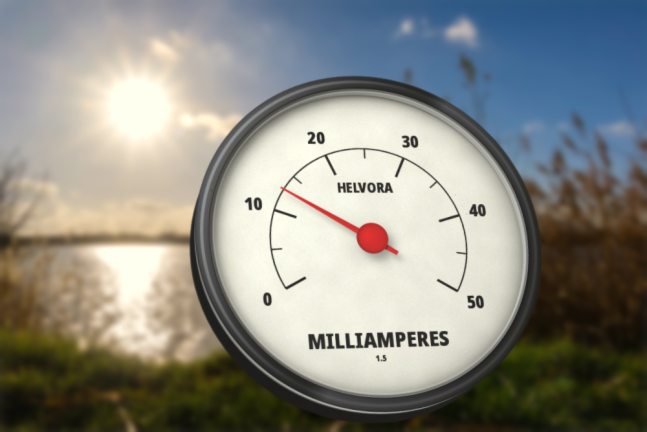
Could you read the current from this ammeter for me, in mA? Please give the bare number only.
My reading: 12.5
